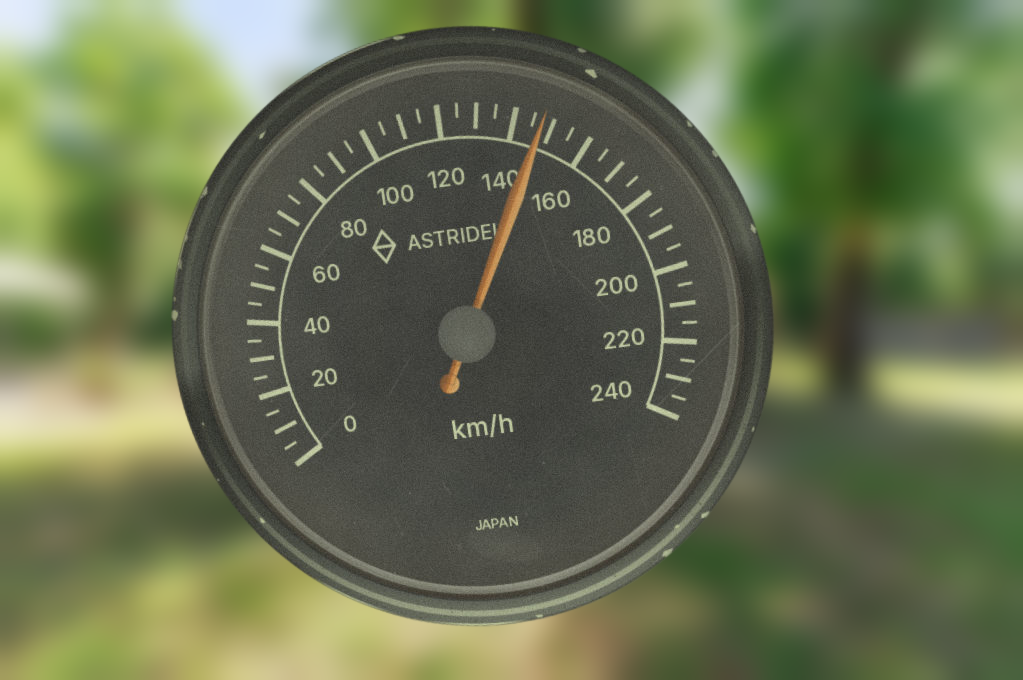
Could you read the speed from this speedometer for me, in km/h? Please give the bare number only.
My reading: 147.5
